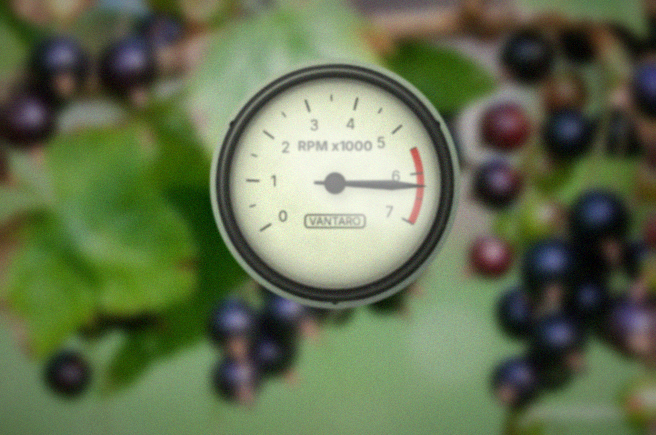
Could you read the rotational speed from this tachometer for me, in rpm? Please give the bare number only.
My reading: 6250
